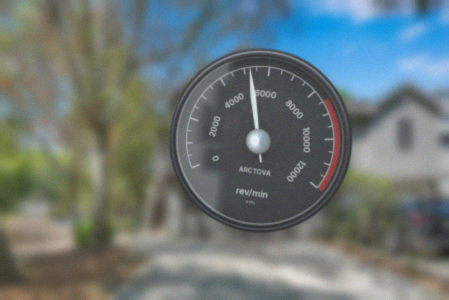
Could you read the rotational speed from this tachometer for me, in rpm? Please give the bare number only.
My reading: 5250
